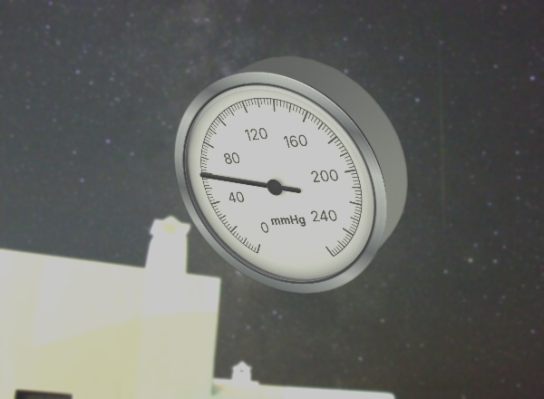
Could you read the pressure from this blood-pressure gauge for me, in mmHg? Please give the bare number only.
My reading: 60
